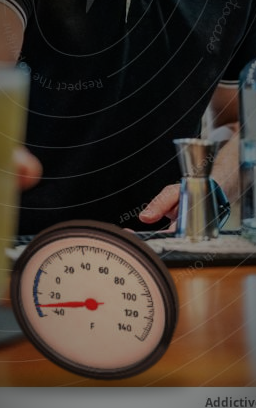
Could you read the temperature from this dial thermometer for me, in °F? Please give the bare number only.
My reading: -30
